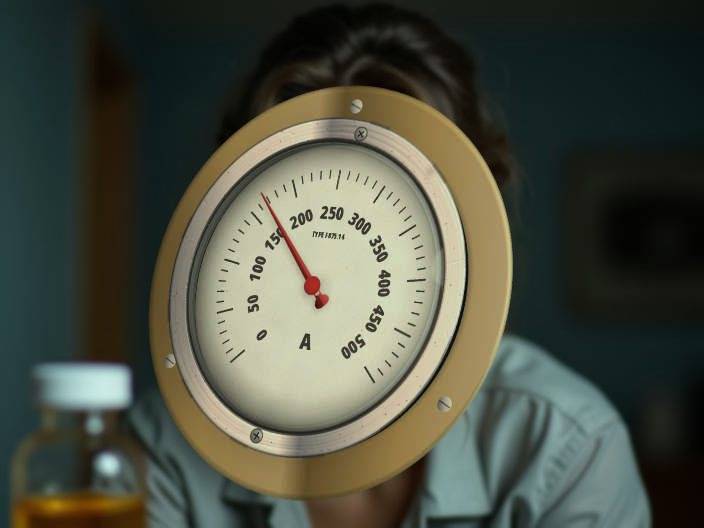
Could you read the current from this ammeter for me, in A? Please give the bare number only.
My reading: 170
